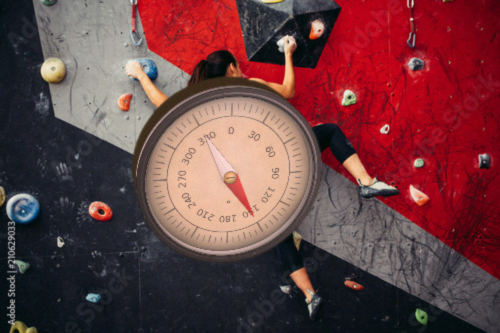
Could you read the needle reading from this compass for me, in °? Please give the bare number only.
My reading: 150
